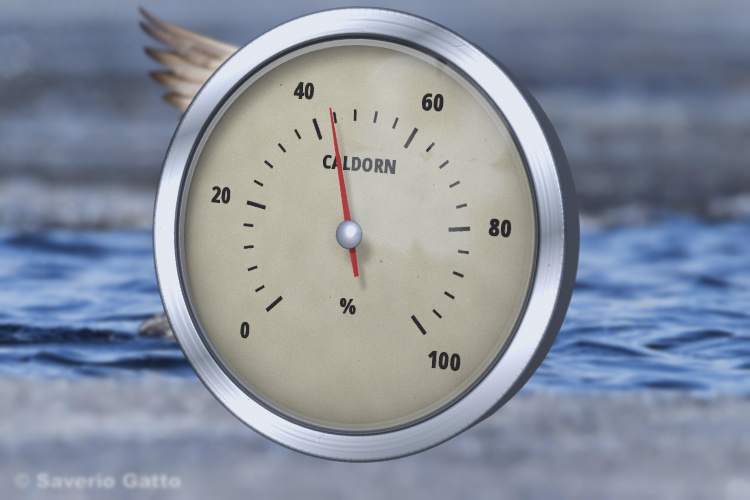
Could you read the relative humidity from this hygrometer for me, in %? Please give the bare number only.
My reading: 44
